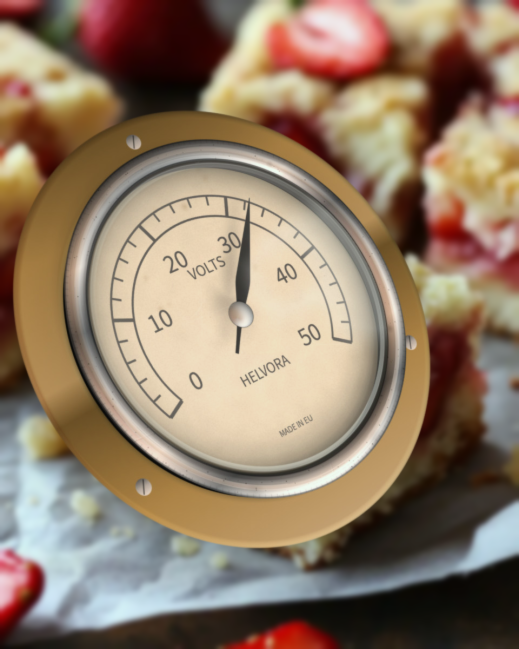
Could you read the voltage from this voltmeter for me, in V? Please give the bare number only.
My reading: 32
